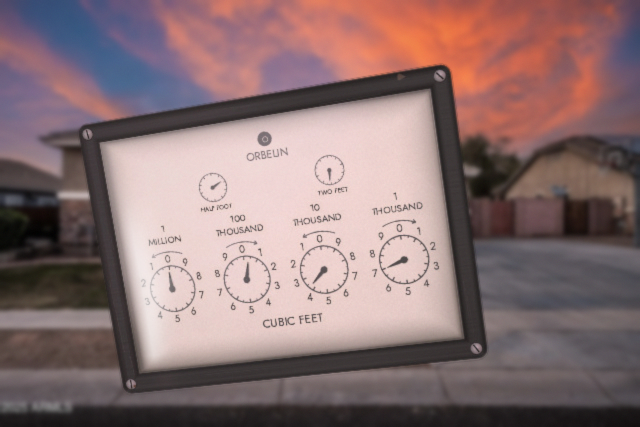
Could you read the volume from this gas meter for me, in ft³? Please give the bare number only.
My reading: 3700
